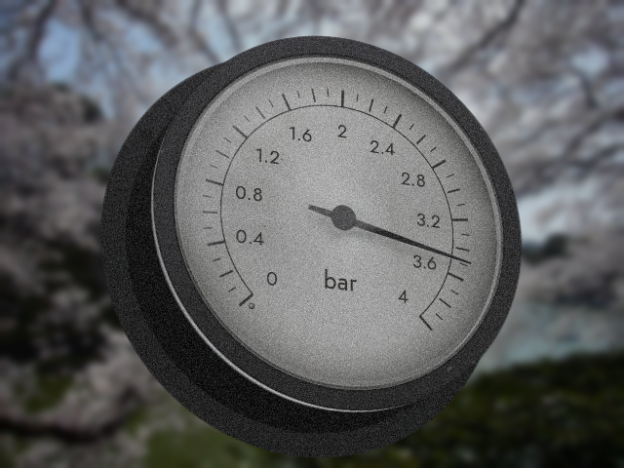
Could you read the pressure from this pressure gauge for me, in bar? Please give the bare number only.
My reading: 3.5
